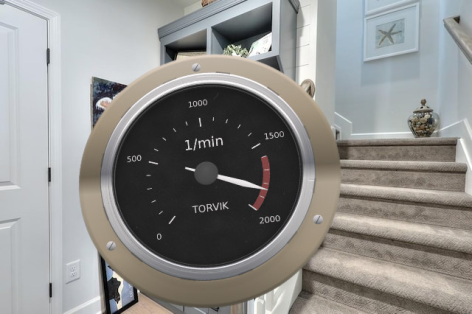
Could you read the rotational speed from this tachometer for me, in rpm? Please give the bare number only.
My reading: 1850
